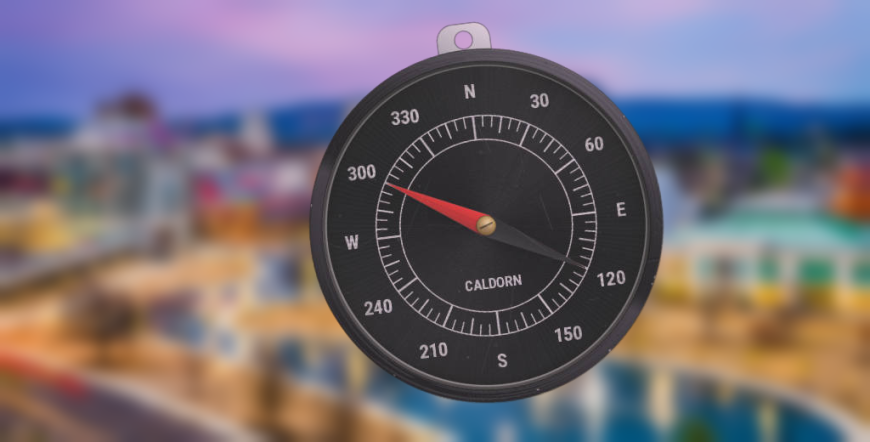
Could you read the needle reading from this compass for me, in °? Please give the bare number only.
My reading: 300
